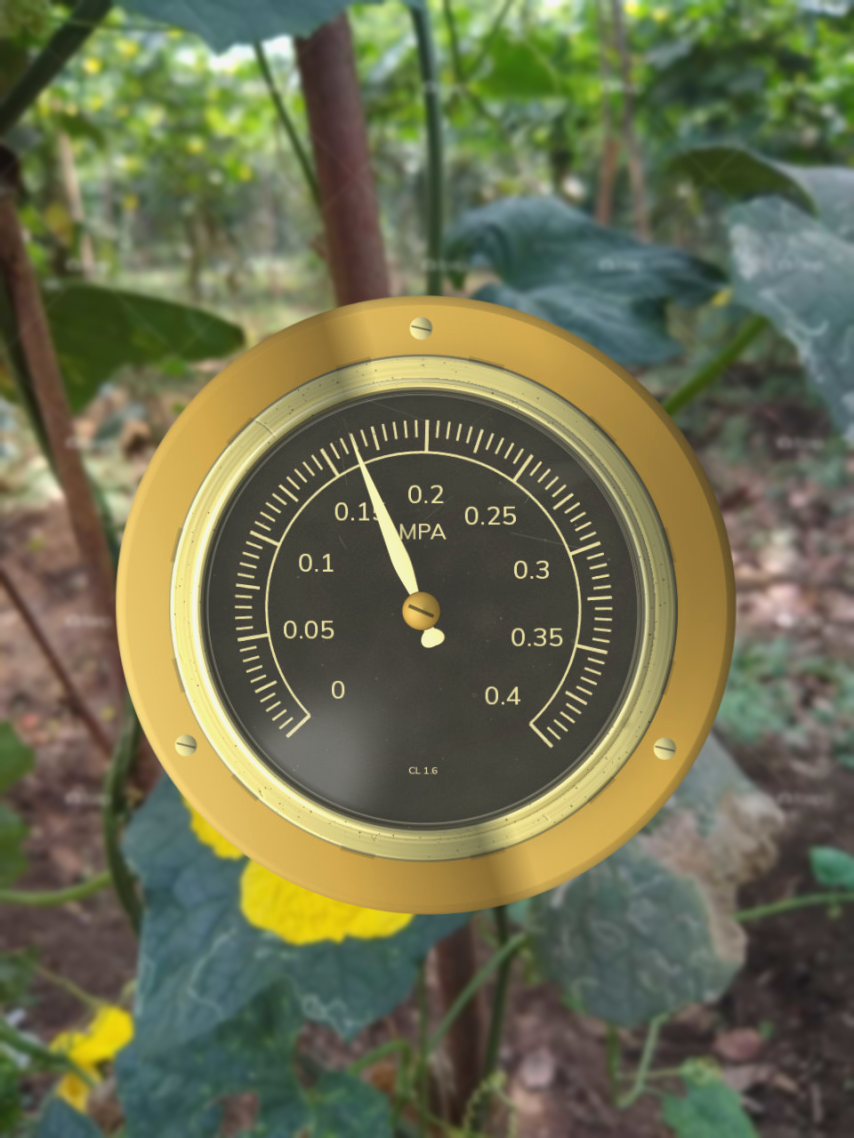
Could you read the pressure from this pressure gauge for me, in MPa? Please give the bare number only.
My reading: 0.165
